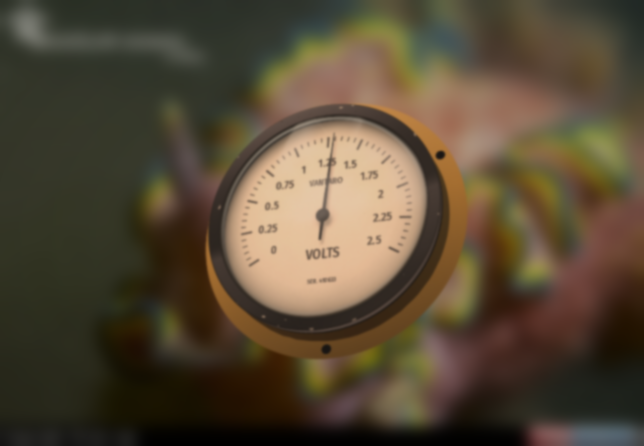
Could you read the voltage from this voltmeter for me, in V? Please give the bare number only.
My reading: 1.3
